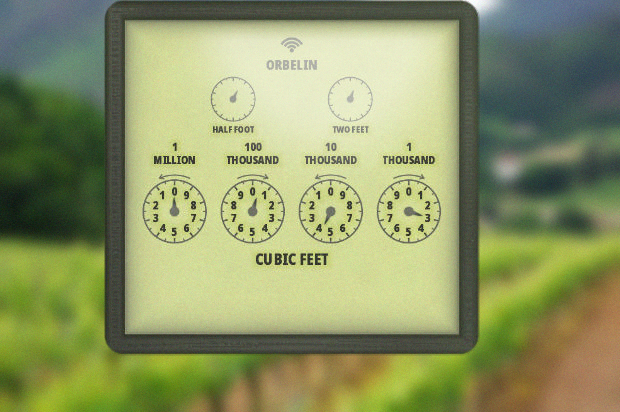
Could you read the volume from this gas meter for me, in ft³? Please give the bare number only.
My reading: 4300
